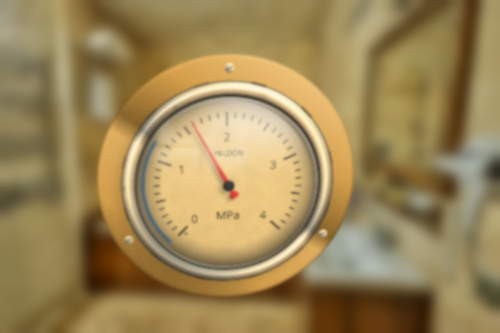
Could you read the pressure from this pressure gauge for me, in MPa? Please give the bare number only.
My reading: 1.6
